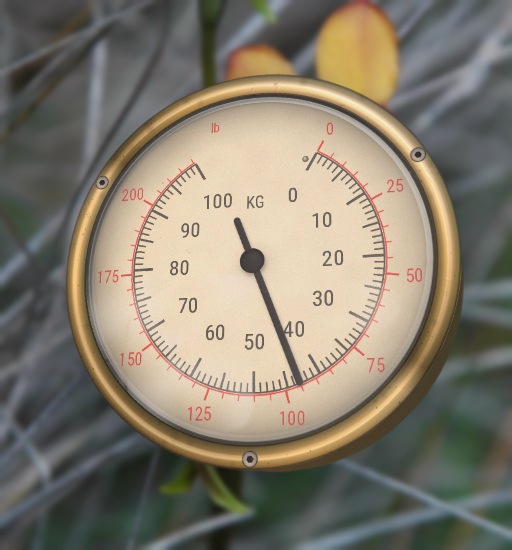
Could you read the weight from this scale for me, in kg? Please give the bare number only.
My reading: 43
